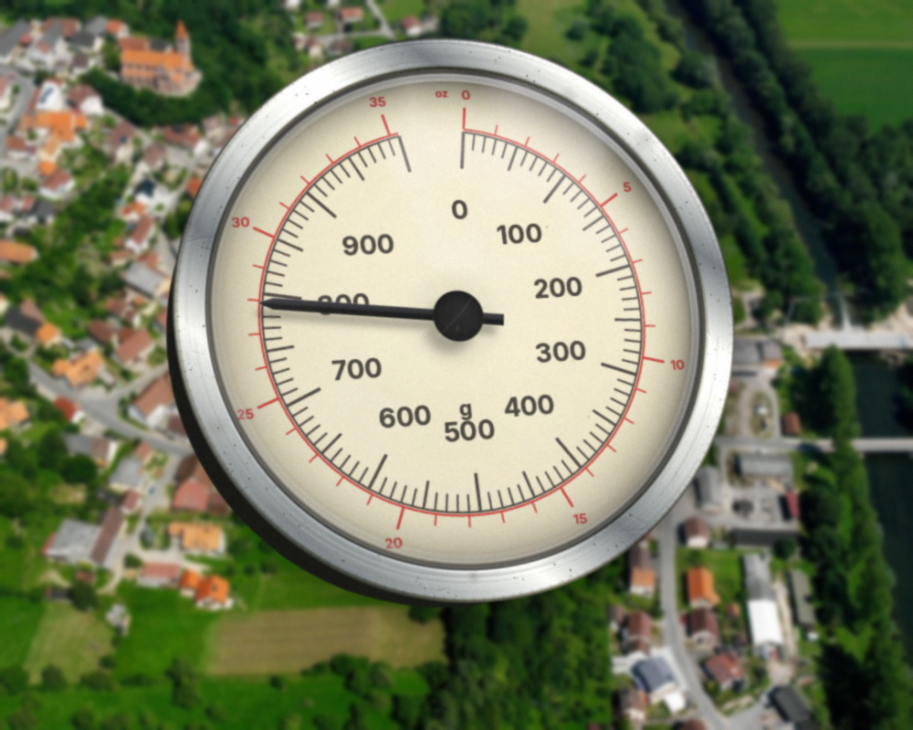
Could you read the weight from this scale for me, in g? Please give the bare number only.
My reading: 790
